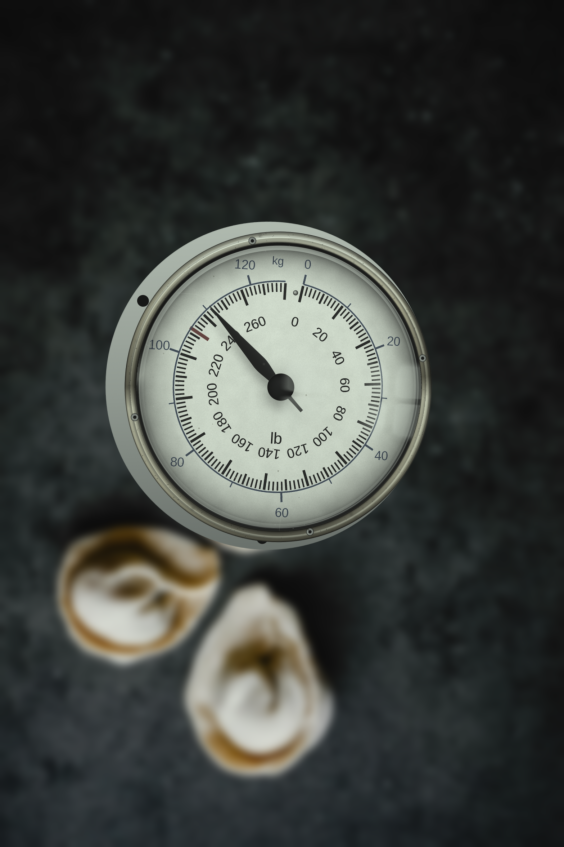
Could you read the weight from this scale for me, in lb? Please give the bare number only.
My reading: 244
